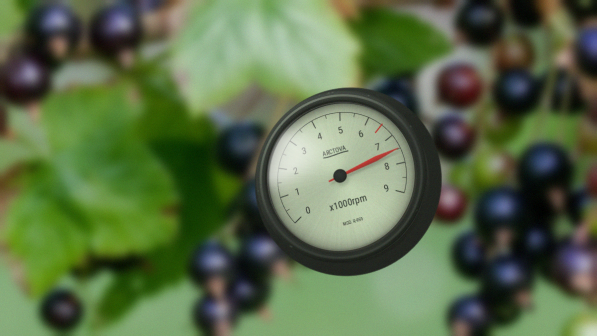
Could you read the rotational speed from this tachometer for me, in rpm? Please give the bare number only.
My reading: 7500
